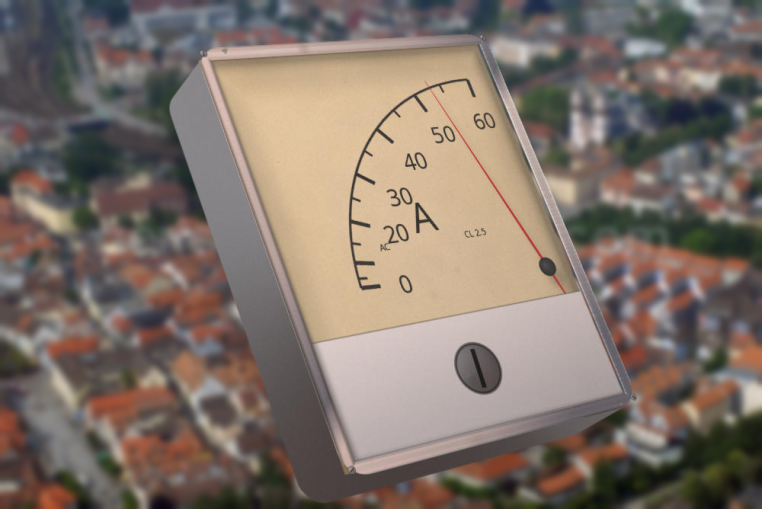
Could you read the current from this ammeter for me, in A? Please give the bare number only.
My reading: 52.5
